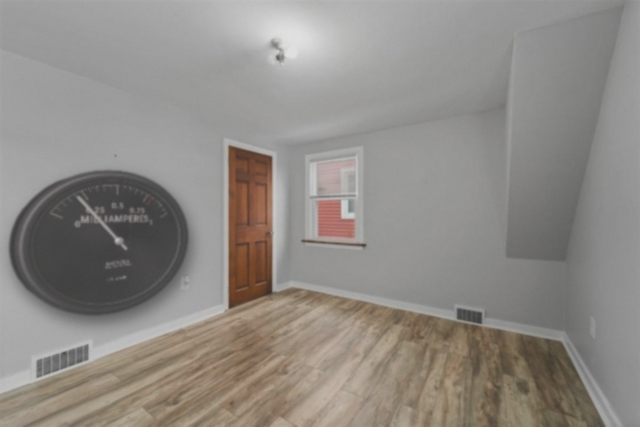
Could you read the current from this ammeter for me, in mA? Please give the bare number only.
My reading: 0.2
